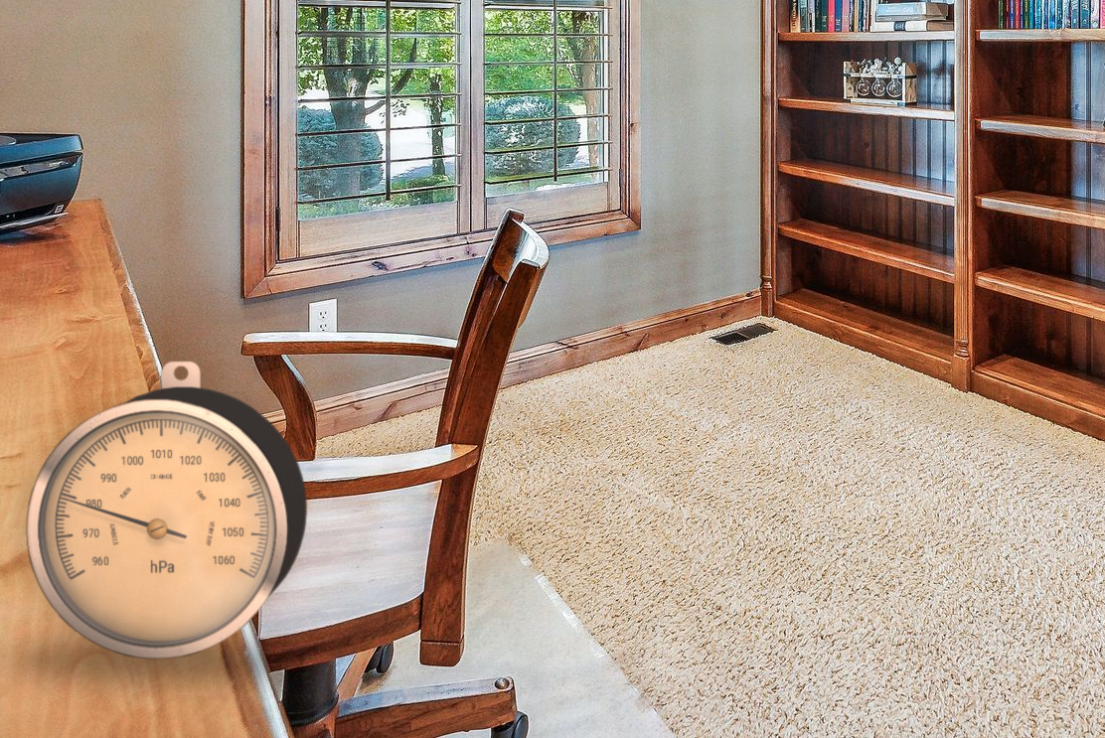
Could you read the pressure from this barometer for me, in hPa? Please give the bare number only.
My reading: 980
